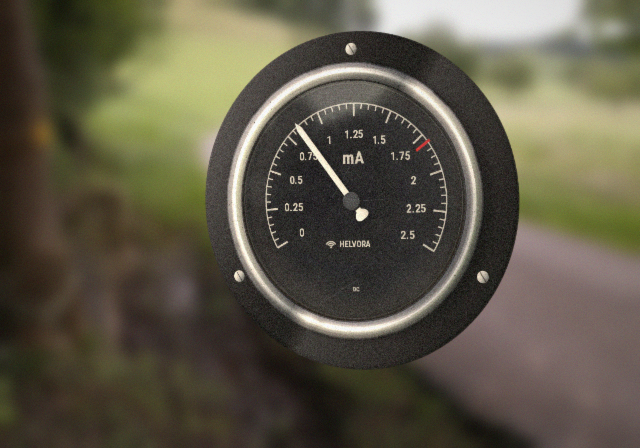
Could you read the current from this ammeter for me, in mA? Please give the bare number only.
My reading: 0.85
